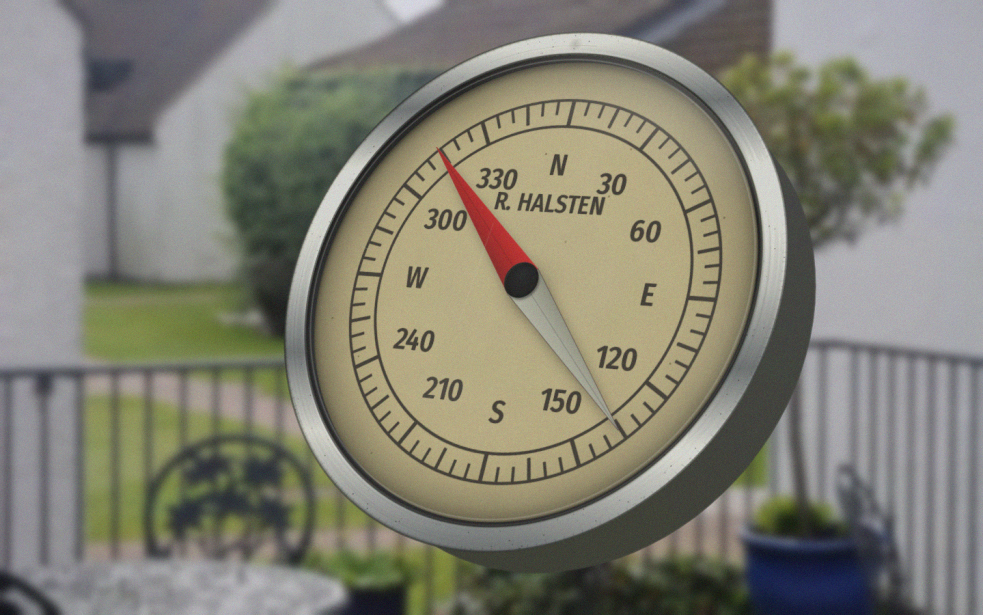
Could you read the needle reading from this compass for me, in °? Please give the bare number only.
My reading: 315
